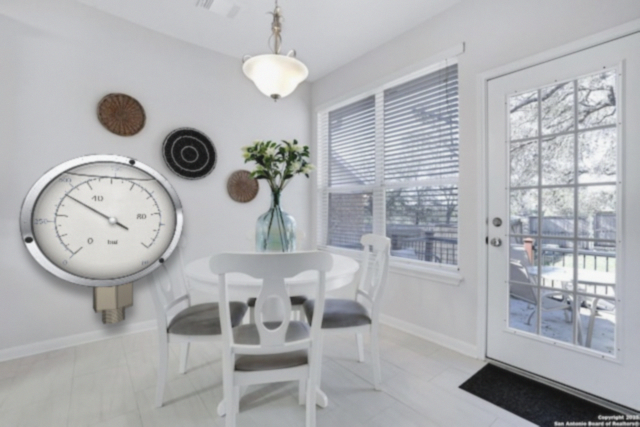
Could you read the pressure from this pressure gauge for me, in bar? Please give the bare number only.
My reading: 30
